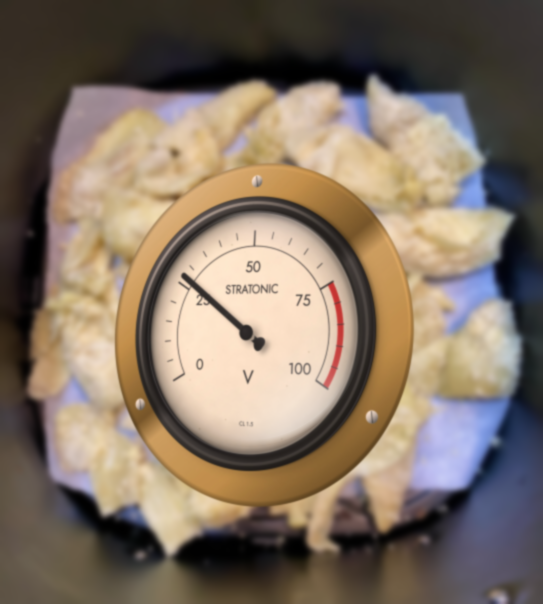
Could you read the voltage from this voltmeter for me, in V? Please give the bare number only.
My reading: 27.5
